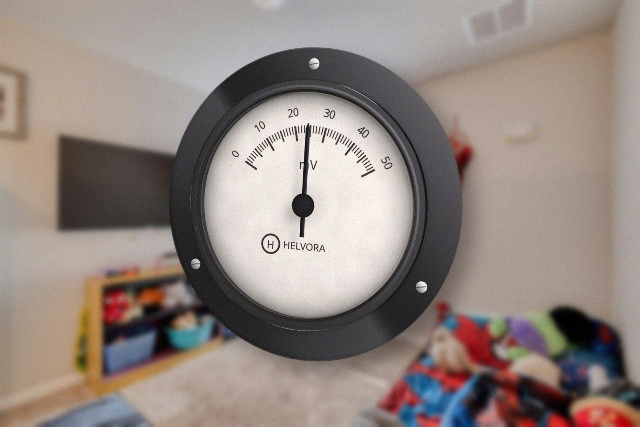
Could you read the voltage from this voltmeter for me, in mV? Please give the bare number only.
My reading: 25
